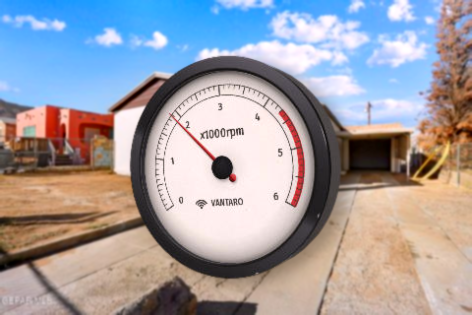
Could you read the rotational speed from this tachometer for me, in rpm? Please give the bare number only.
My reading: 1900
